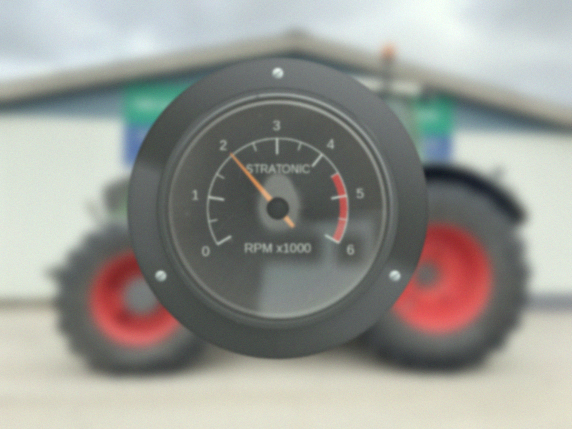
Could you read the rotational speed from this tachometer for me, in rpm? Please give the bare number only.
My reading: 2000
